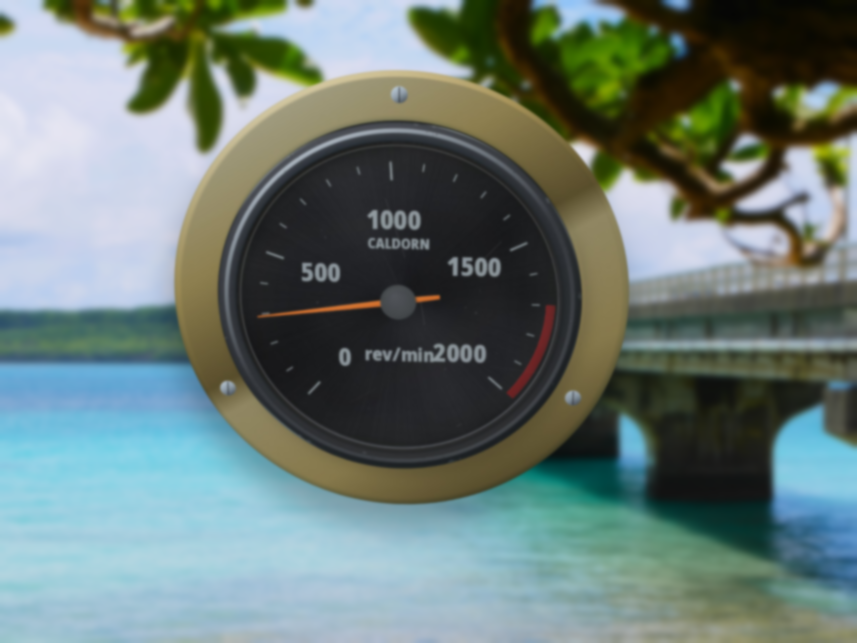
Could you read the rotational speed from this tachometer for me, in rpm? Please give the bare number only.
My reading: 300
